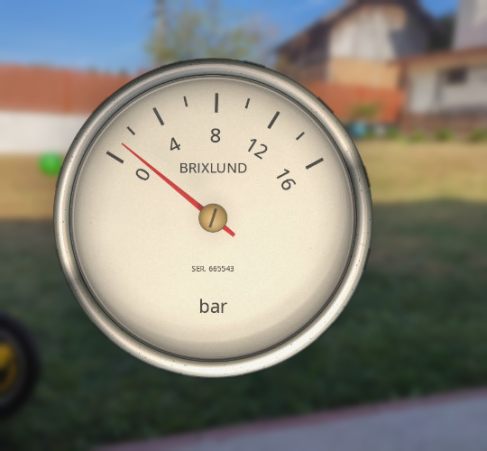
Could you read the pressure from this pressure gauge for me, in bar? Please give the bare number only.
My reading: 1
